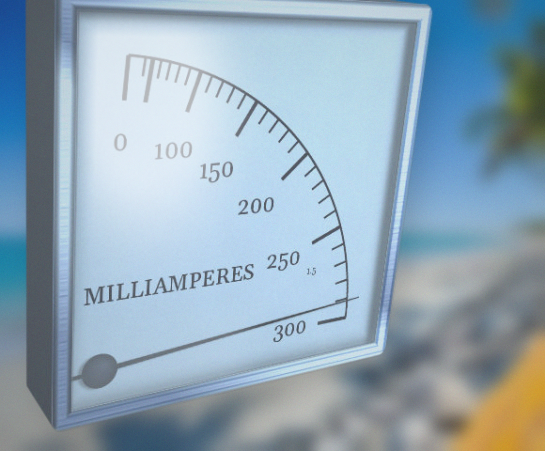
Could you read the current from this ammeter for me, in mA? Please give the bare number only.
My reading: 290
